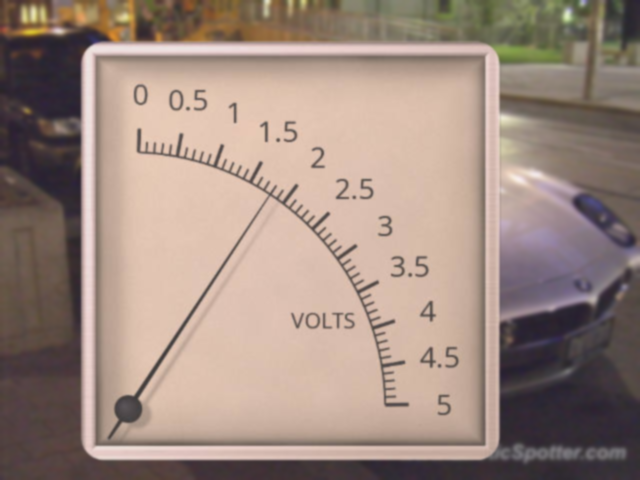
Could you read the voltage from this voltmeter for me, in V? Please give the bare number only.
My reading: 1.8
